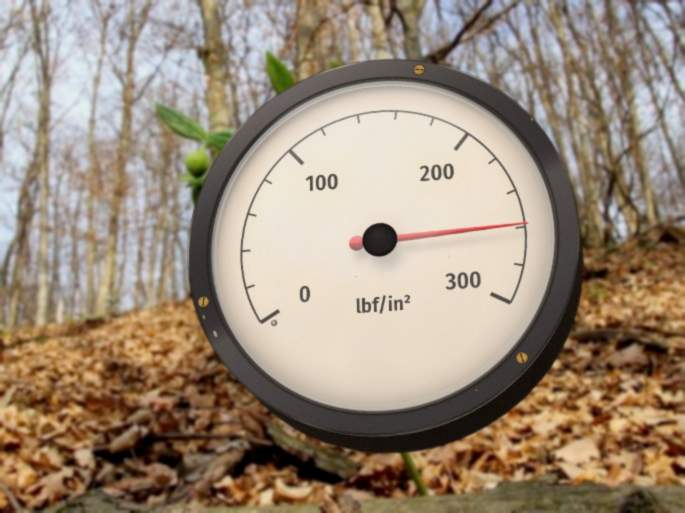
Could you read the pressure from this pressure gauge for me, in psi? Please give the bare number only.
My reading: 260
